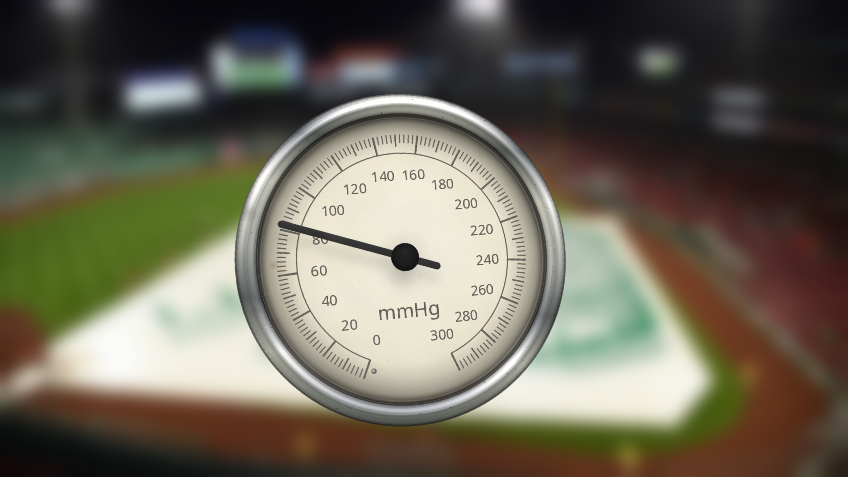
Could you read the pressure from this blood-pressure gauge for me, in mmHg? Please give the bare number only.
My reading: 82
